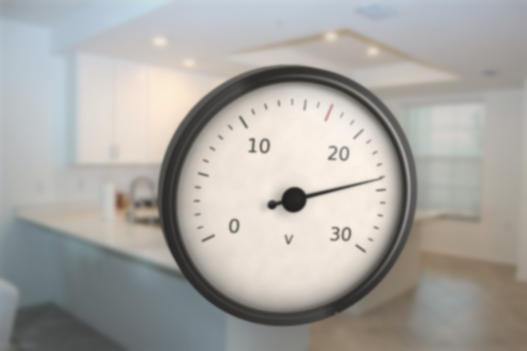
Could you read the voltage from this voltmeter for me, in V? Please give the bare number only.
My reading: 24
